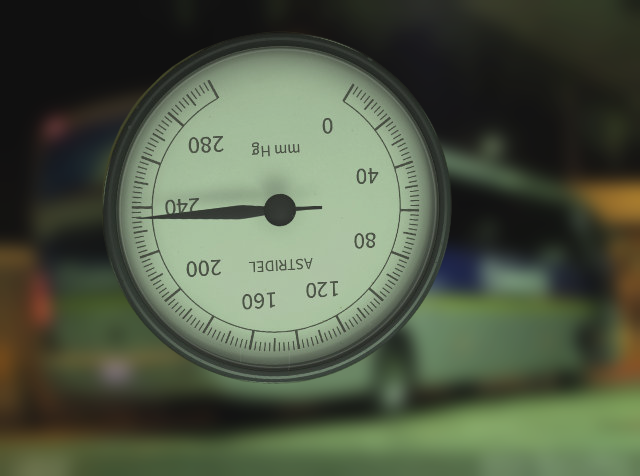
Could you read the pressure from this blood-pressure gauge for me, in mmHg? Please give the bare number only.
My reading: 236
